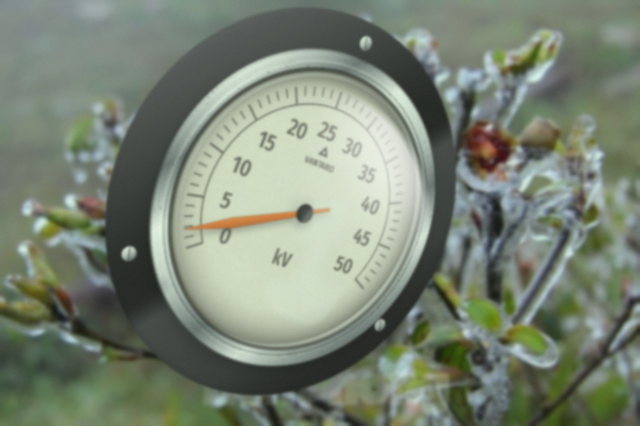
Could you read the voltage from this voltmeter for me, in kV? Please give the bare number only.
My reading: 2
